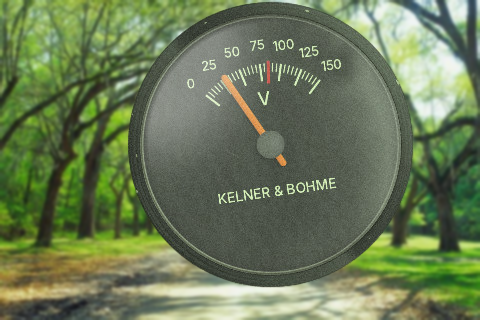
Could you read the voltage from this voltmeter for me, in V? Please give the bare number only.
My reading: 30
